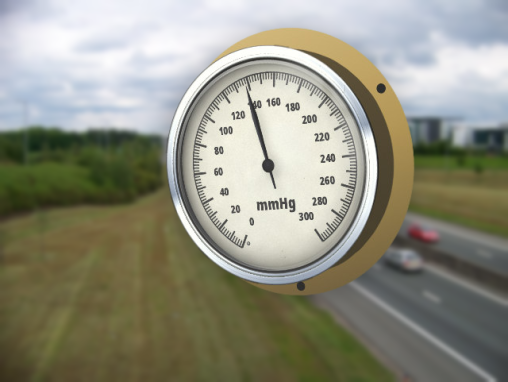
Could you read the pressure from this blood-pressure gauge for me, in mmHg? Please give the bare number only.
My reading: 140
